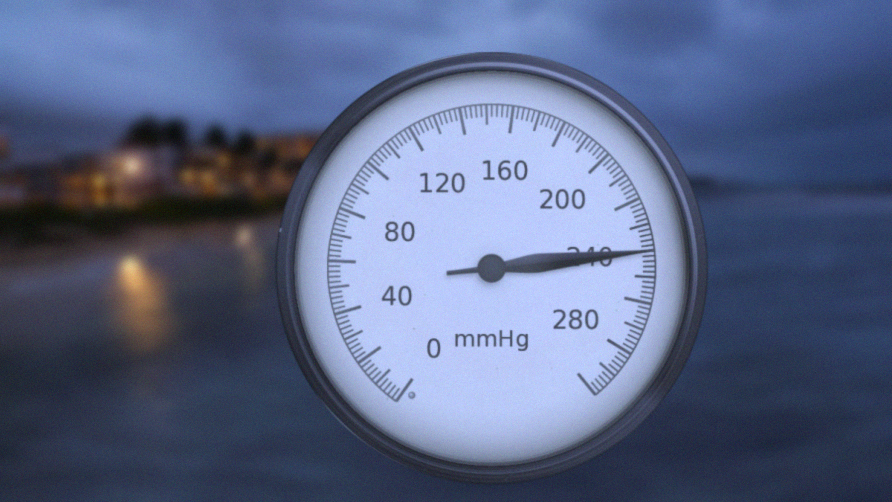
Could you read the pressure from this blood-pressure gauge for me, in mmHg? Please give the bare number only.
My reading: 240
